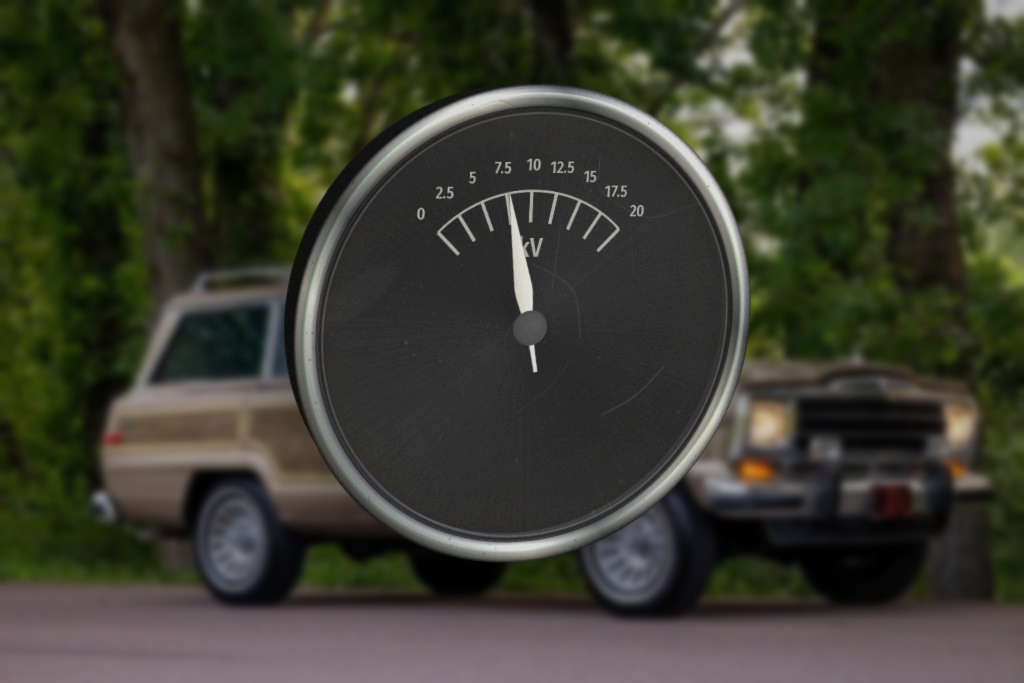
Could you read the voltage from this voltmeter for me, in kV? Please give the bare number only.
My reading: 7.5
